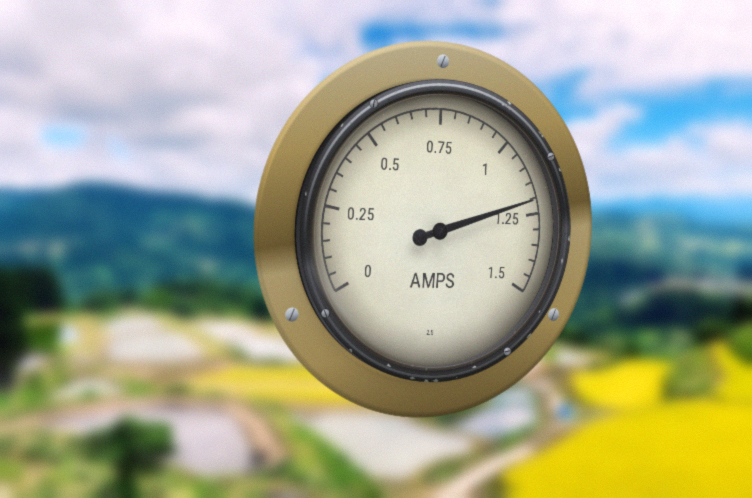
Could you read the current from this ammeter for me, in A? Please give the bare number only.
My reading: 1.2
